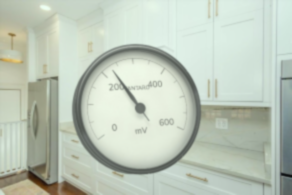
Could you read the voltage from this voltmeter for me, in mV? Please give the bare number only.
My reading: 225
